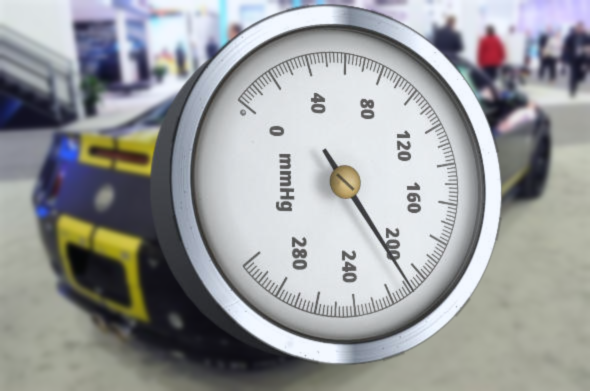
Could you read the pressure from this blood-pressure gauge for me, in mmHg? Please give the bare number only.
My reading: 210
